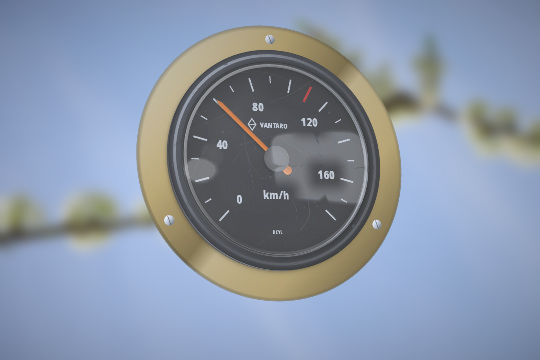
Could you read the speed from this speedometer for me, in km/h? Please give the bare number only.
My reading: 60
